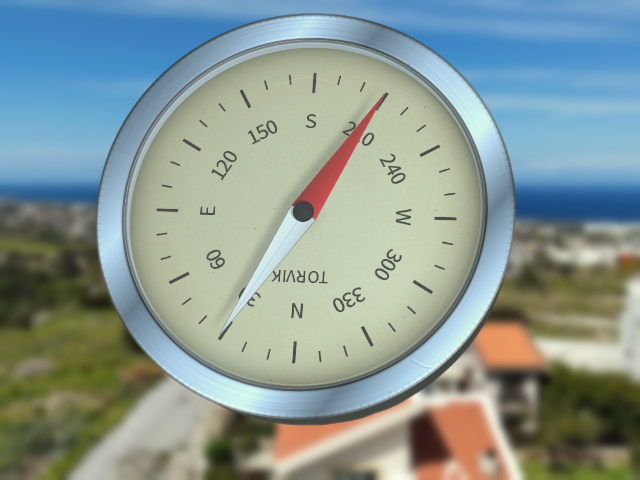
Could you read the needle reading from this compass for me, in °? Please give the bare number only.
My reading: 210
